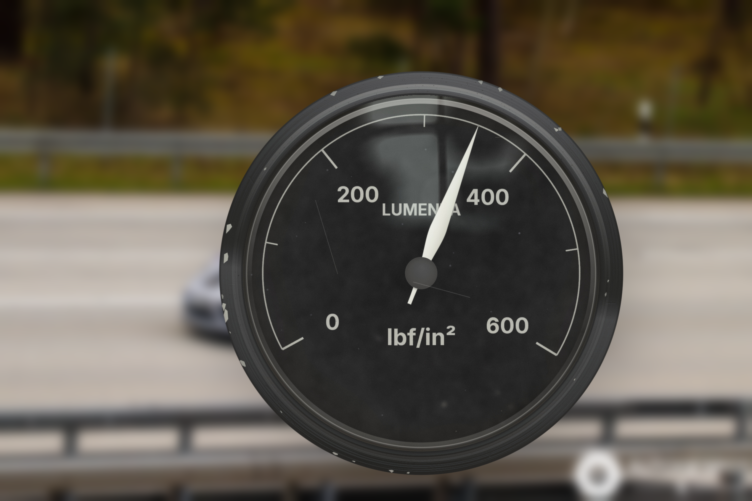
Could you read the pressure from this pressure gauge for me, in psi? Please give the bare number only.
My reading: 350
